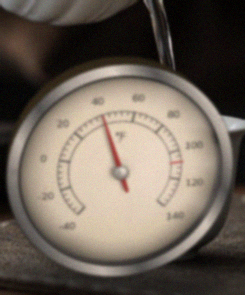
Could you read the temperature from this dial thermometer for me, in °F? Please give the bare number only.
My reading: 40
